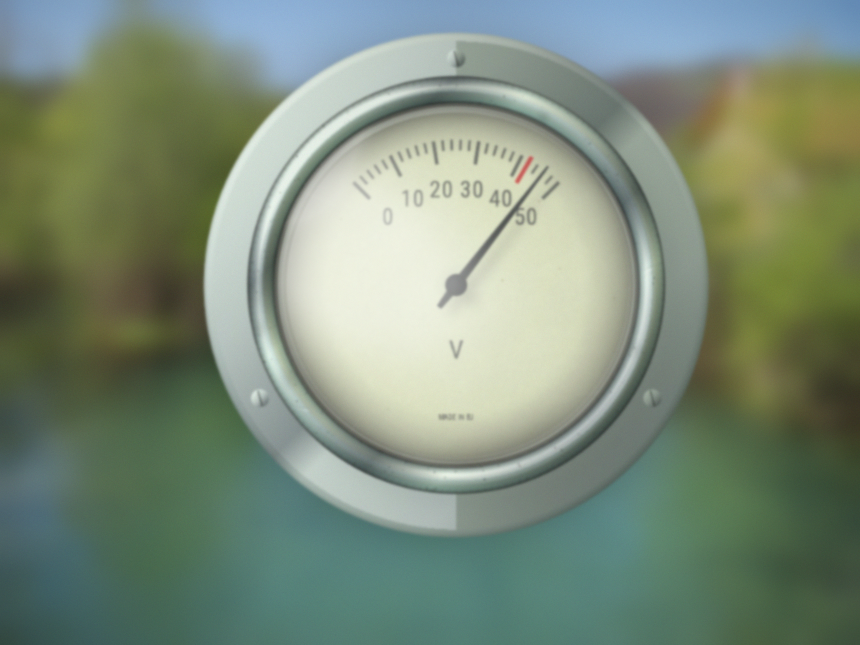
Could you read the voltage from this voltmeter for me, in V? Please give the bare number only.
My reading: 46
